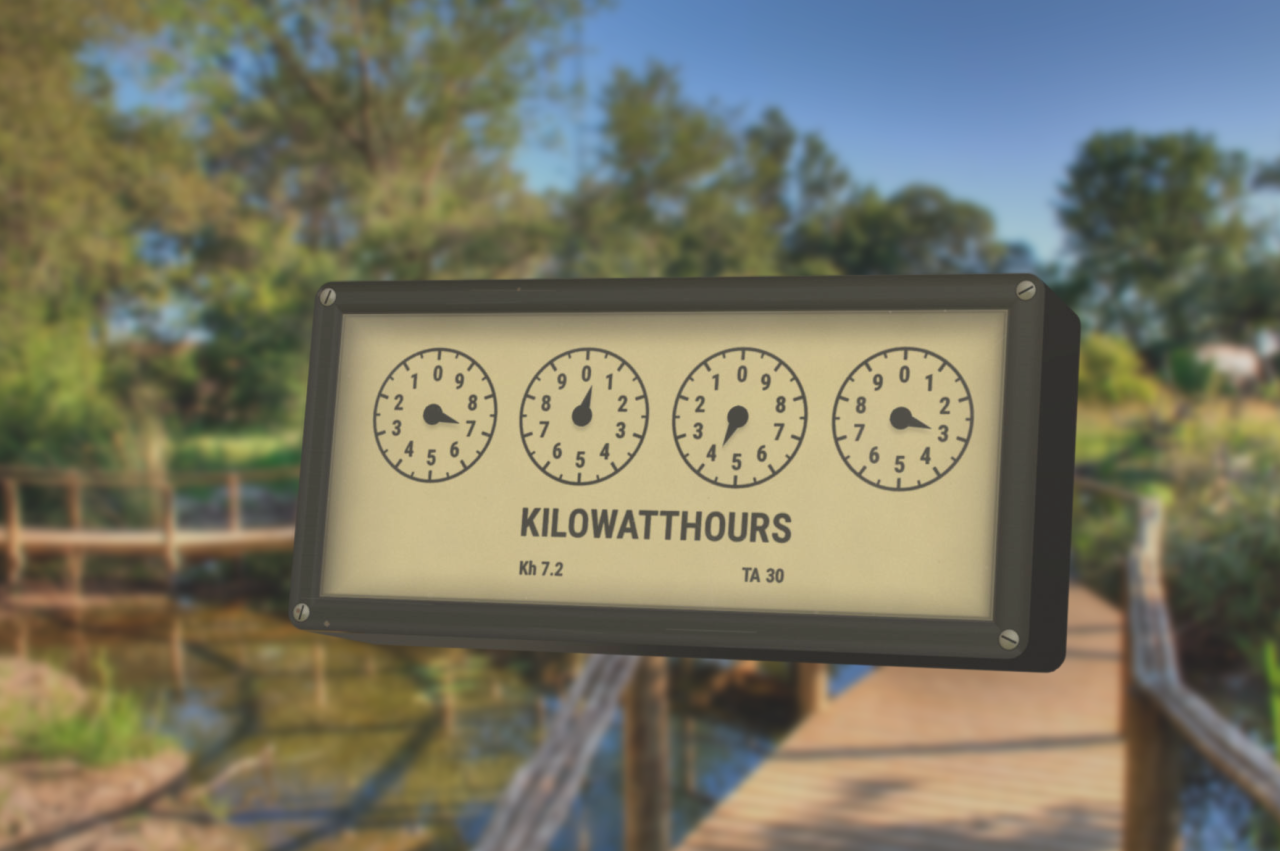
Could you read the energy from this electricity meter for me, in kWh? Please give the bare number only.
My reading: 7043
